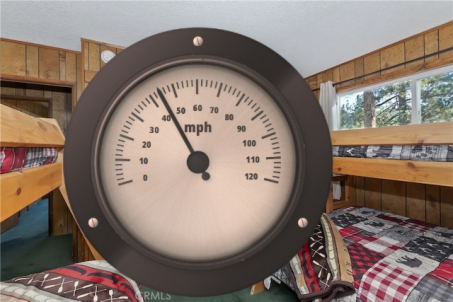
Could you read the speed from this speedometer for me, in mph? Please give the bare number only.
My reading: 44
